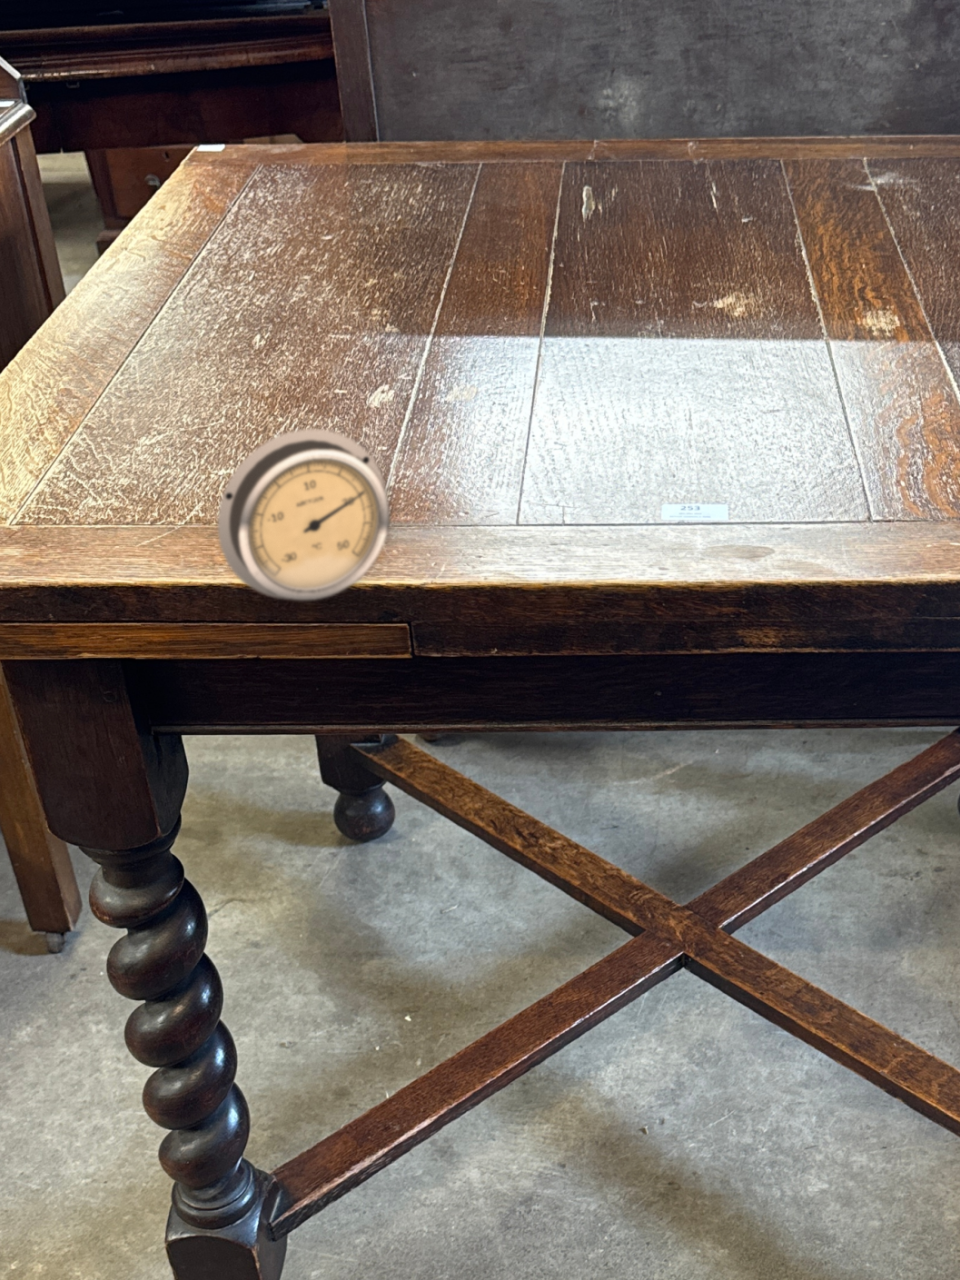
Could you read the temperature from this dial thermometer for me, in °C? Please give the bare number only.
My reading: 30
